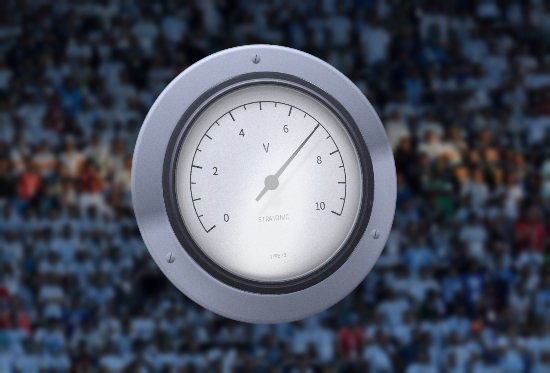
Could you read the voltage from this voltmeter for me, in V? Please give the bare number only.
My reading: 7
